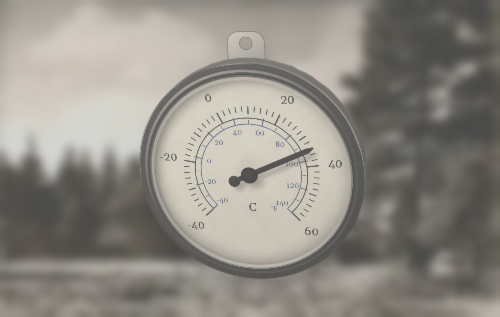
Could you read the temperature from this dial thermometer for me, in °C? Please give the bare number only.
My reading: 34
